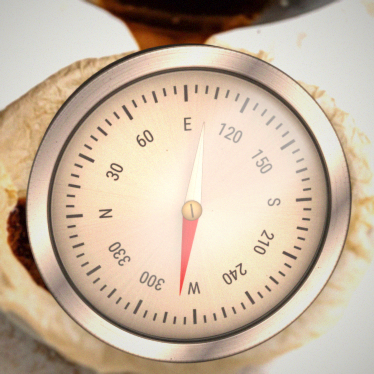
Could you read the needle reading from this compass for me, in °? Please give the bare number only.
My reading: 280
